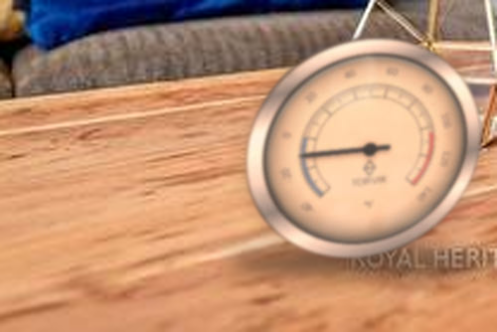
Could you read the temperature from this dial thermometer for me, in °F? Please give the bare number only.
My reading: -10
